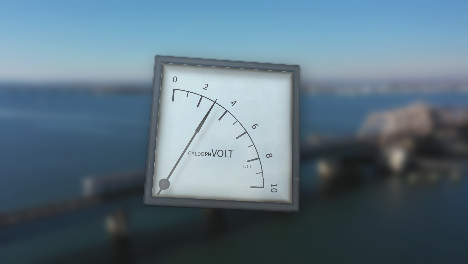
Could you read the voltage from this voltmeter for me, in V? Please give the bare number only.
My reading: 3
